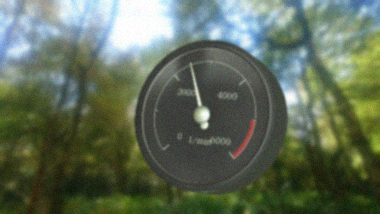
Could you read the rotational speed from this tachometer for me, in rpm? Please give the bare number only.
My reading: 2500
